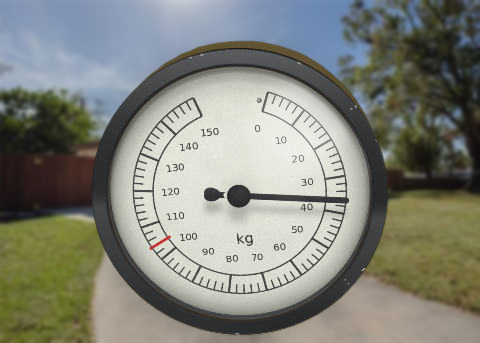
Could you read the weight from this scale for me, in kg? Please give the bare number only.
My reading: 36
